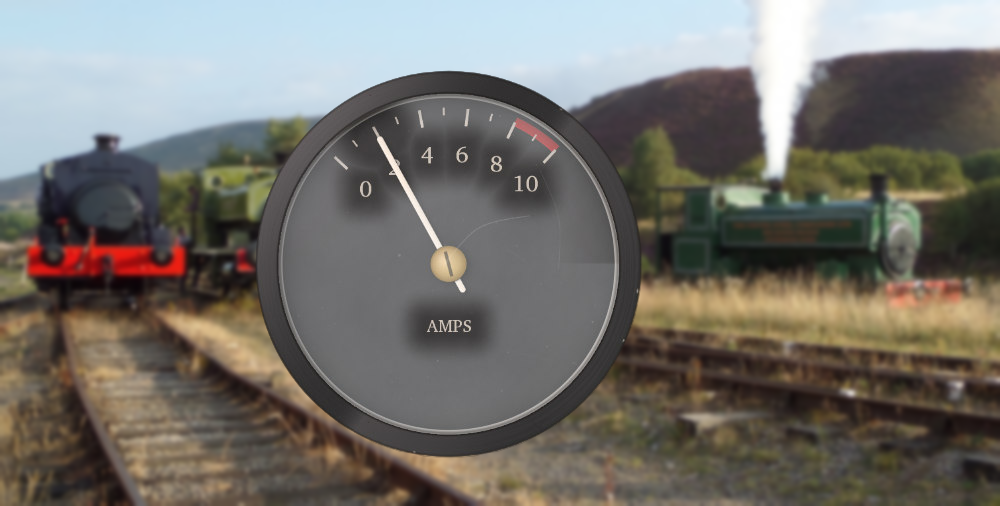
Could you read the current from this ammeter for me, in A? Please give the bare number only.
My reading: 2
